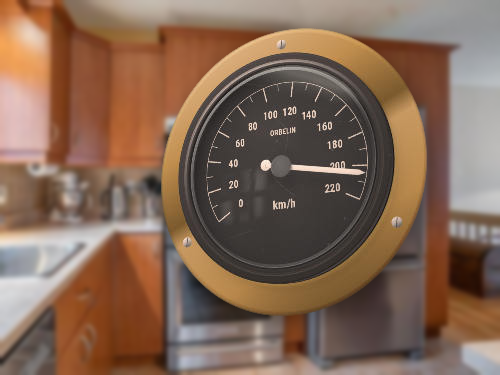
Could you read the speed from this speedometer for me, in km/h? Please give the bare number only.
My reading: 205
